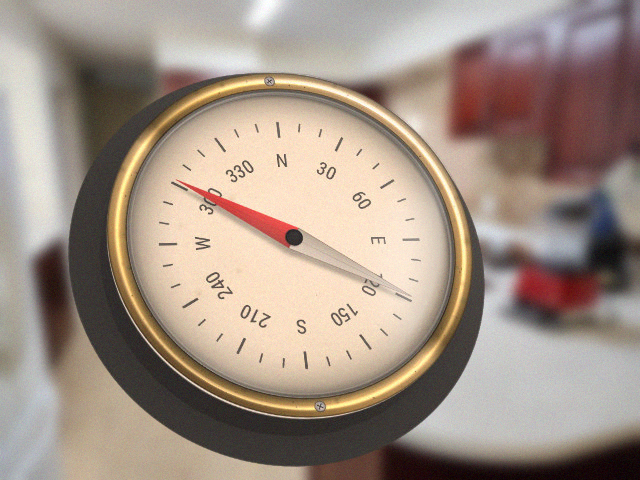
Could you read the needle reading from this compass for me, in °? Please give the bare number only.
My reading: 300
